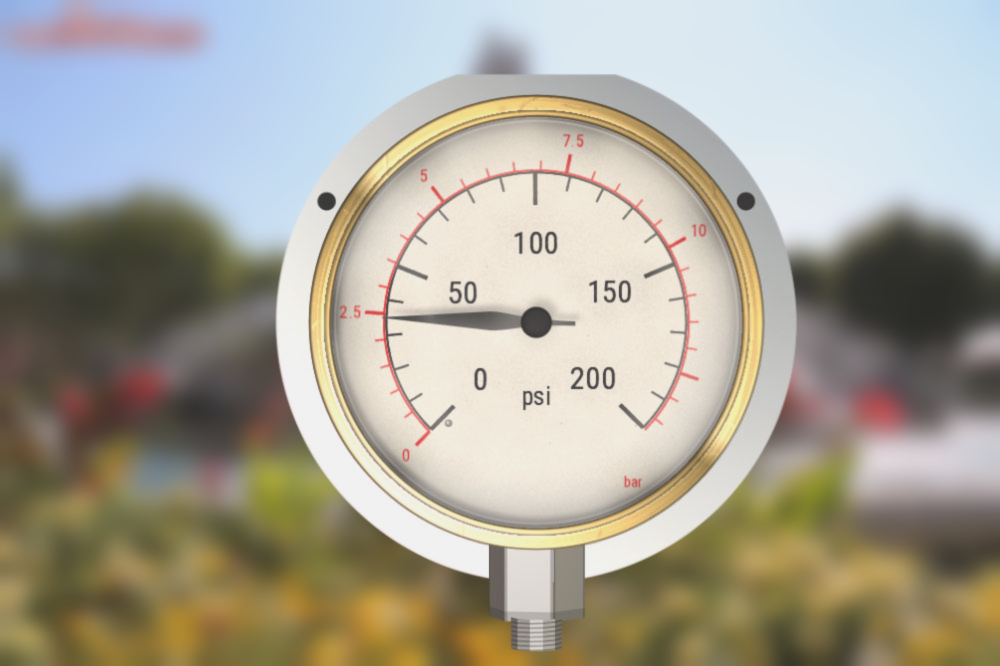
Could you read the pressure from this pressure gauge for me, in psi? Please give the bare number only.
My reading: 35
